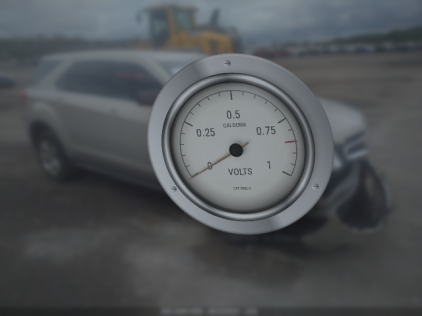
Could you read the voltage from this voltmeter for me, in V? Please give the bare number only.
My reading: 0
